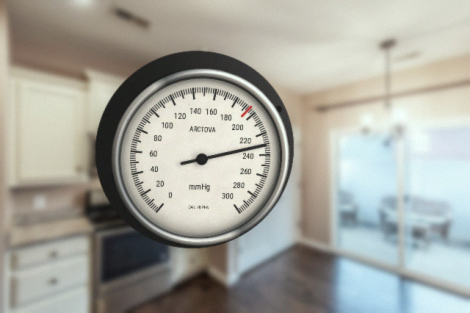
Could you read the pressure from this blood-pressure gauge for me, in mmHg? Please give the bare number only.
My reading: 230
